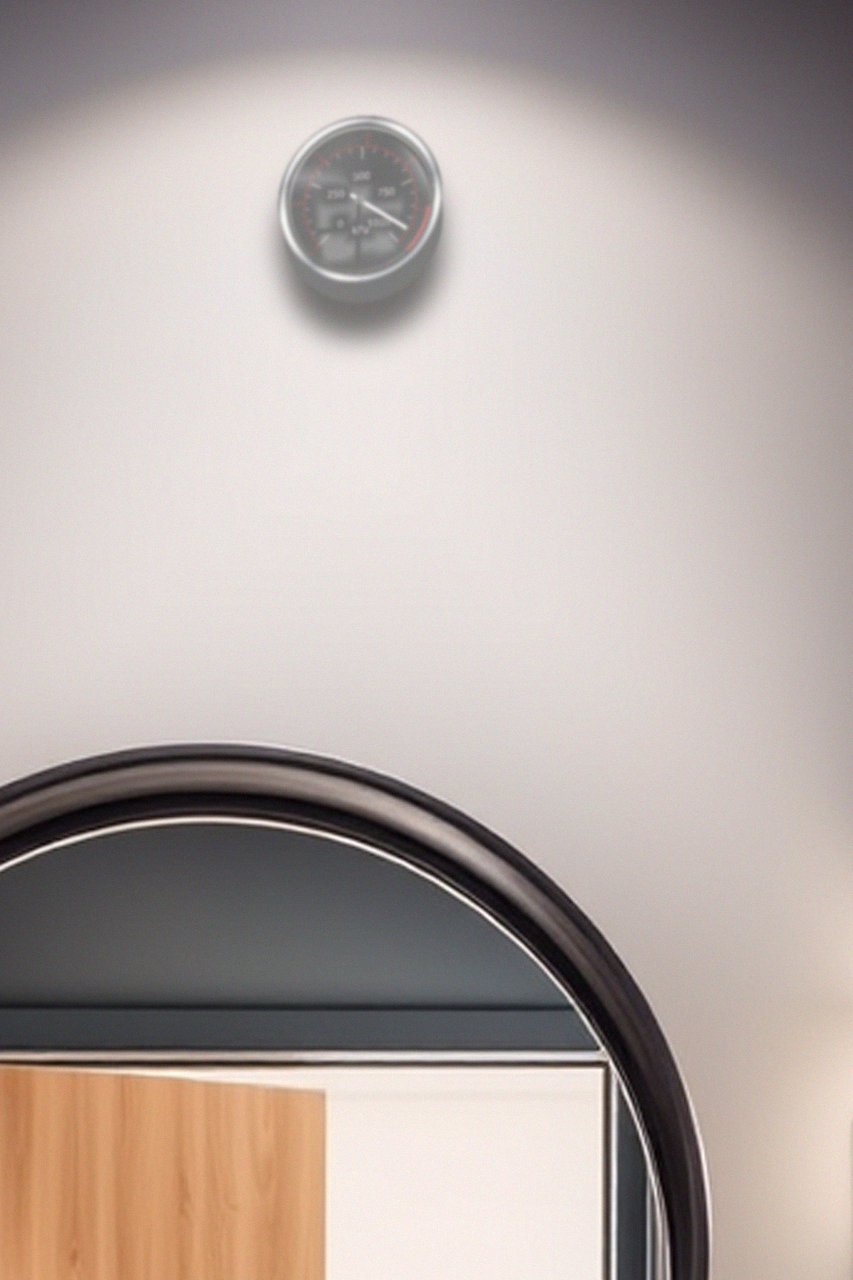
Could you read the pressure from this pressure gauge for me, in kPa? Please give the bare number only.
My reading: 950
